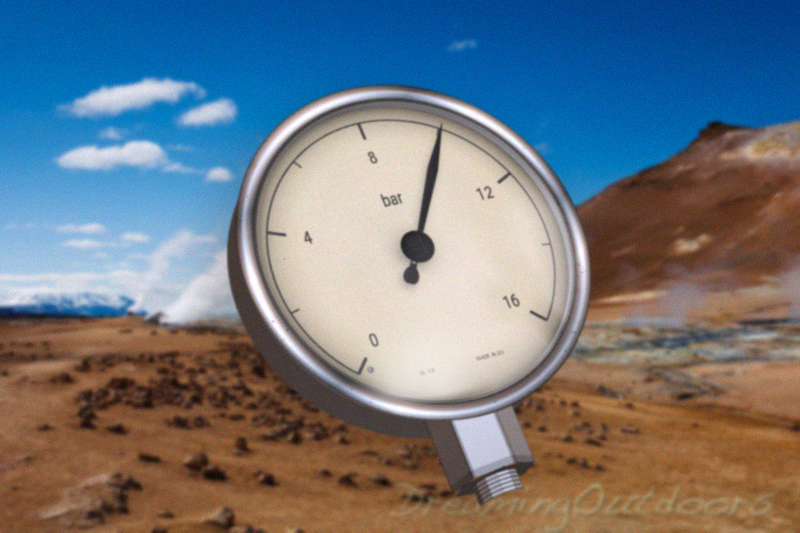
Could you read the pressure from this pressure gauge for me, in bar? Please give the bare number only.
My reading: 10
